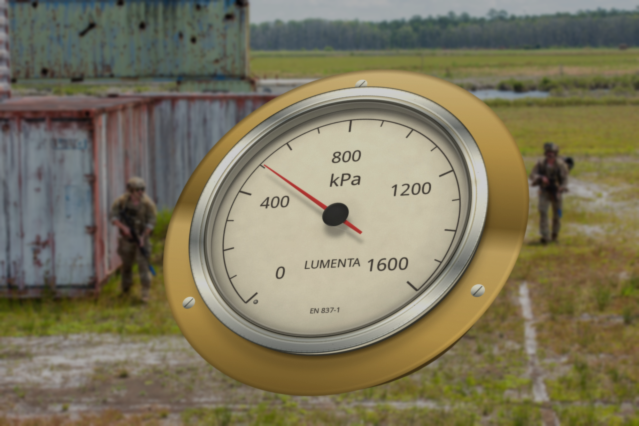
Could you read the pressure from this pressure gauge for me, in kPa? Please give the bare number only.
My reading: 500
